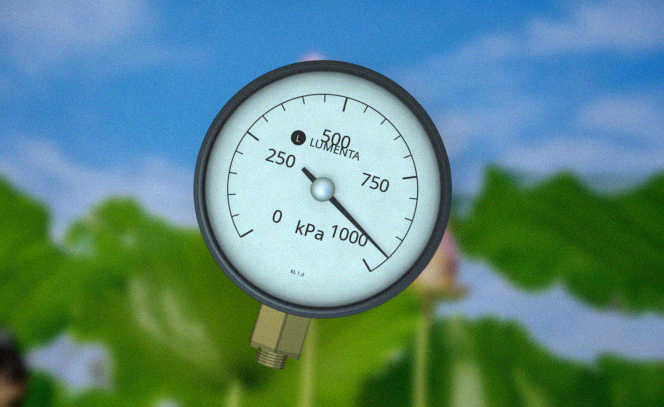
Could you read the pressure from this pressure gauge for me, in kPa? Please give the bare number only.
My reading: 950
